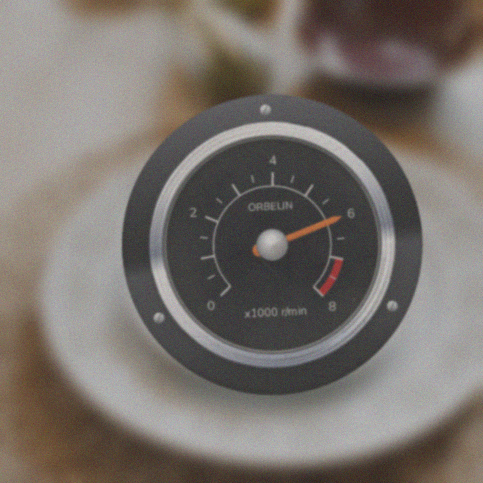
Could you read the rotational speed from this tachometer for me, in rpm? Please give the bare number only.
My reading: 6000
